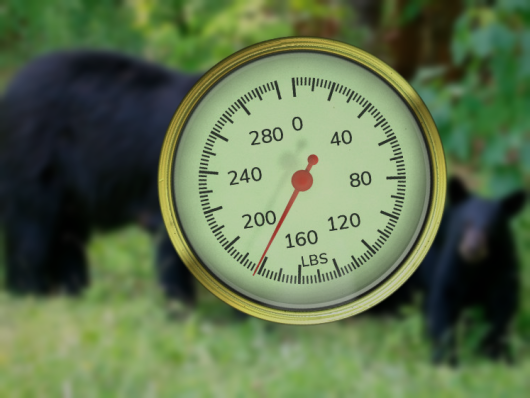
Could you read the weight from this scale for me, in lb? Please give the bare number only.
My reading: 182
